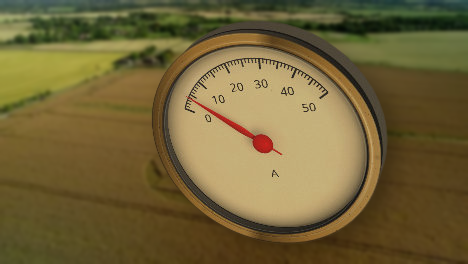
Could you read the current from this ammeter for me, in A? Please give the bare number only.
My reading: 5
